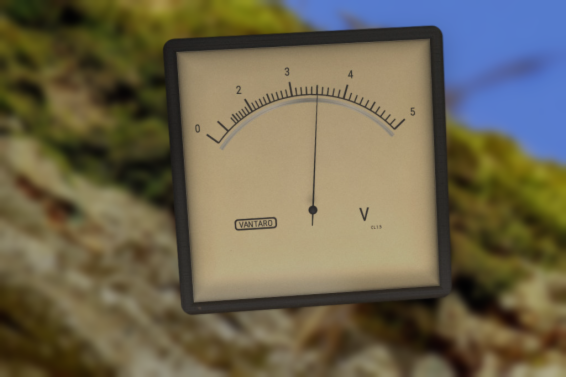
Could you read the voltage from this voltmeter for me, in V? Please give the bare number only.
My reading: 3.5
